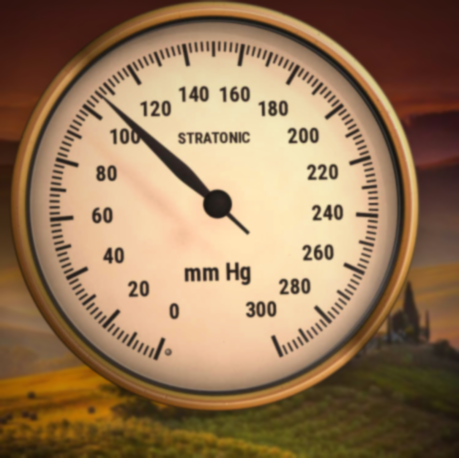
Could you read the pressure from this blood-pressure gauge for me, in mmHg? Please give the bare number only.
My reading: 106
